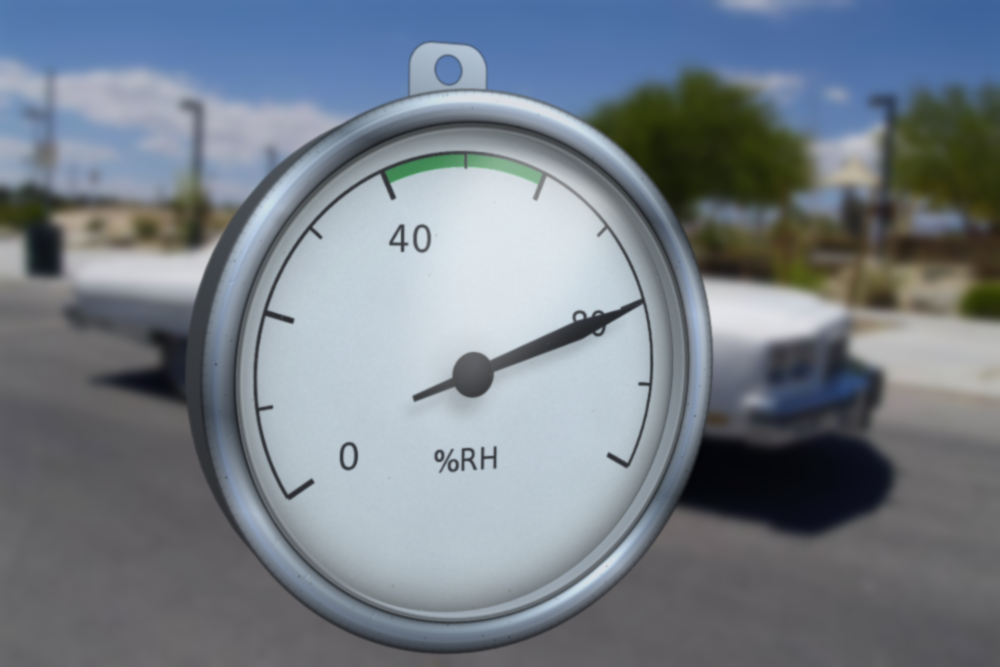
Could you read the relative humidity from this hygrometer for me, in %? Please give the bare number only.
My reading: 80
